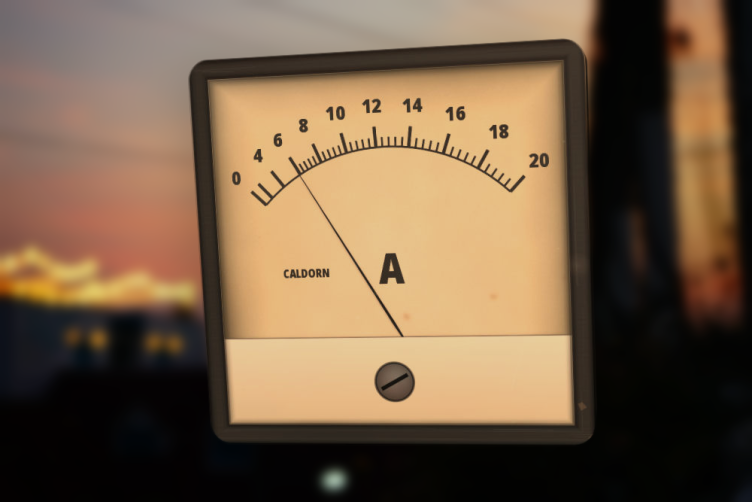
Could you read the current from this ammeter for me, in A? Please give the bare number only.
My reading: 6
